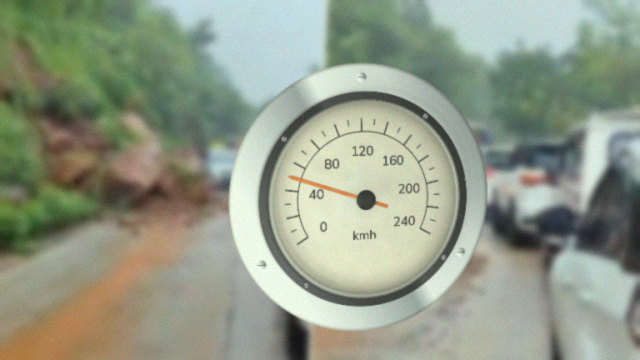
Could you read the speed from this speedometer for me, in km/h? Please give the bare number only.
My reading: 50
